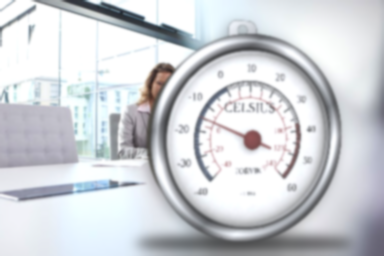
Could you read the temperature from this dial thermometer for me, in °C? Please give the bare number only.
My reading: -15
